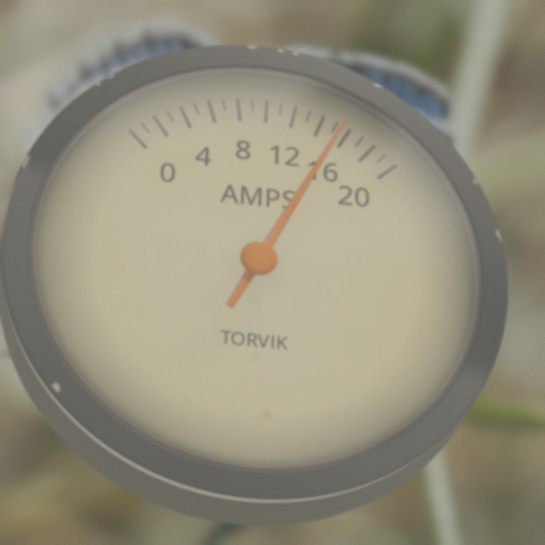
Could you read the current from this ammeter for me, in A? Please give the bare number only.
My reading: 15.5
